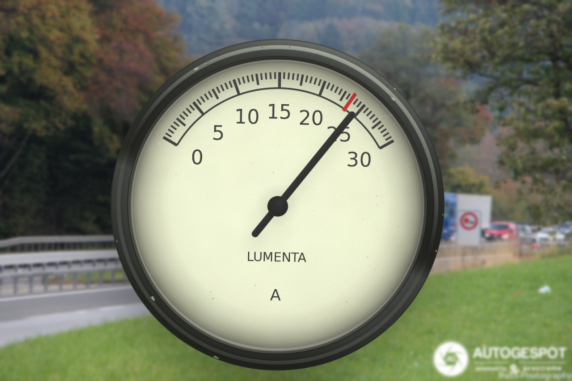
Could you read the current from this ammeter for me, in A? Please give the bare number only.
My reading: 24.5
